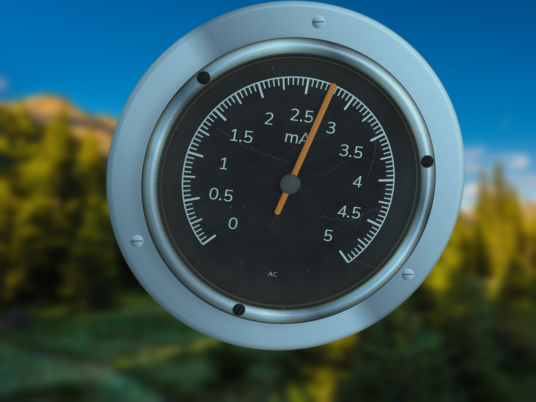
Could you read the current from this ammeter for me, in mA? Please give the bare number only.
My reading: 2.75
